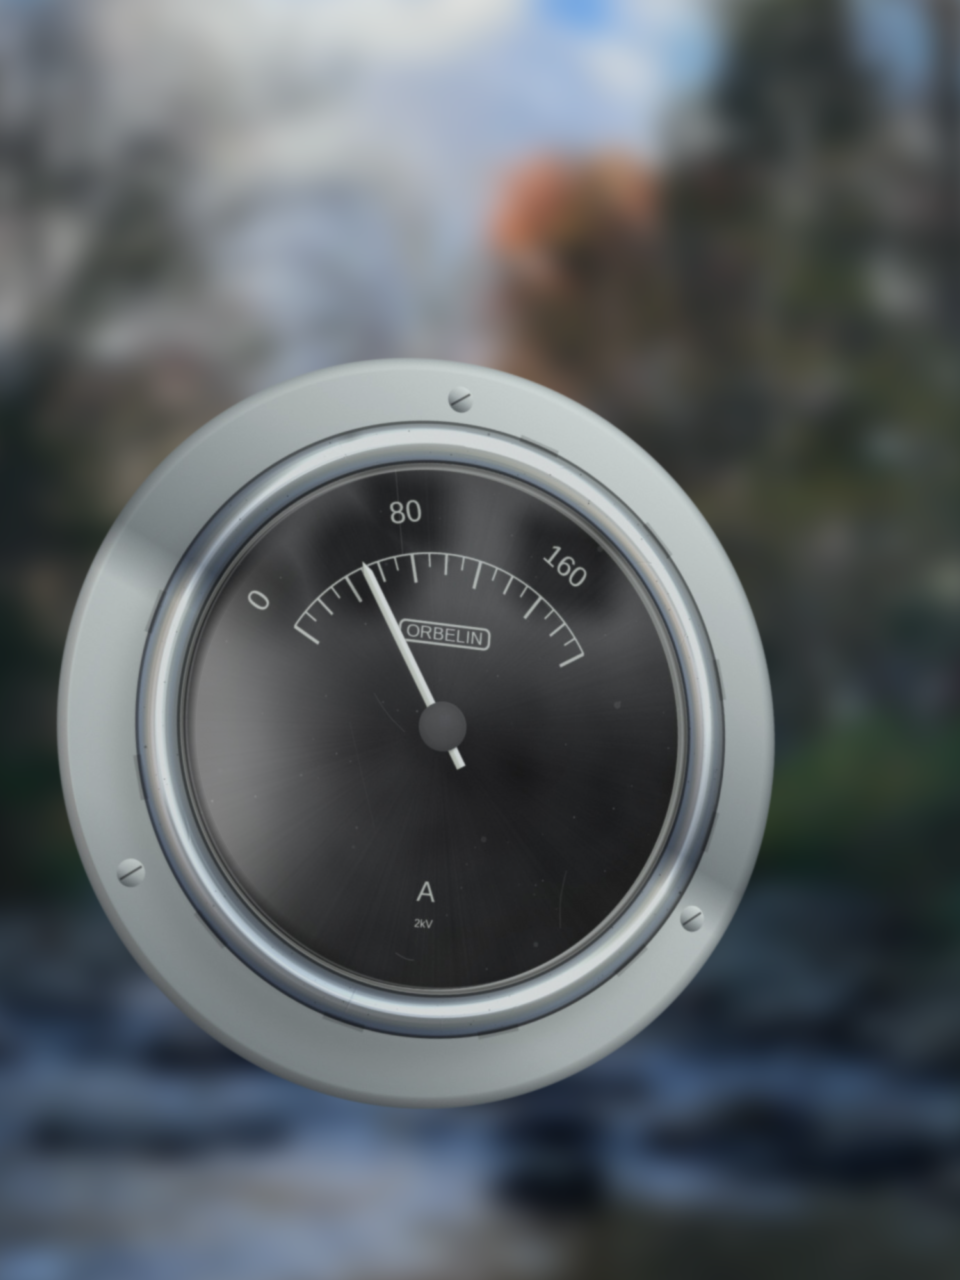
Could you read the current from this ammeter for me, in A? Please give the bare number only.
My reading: 50
